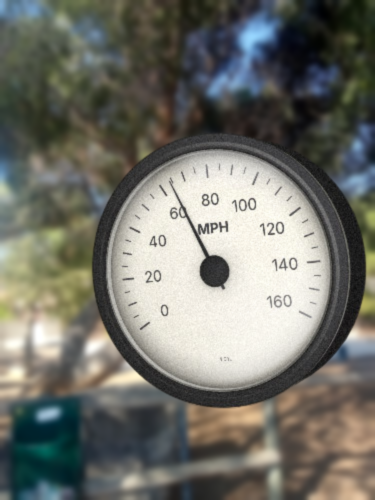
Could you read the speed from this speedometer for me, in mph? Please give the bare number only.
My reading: 65
